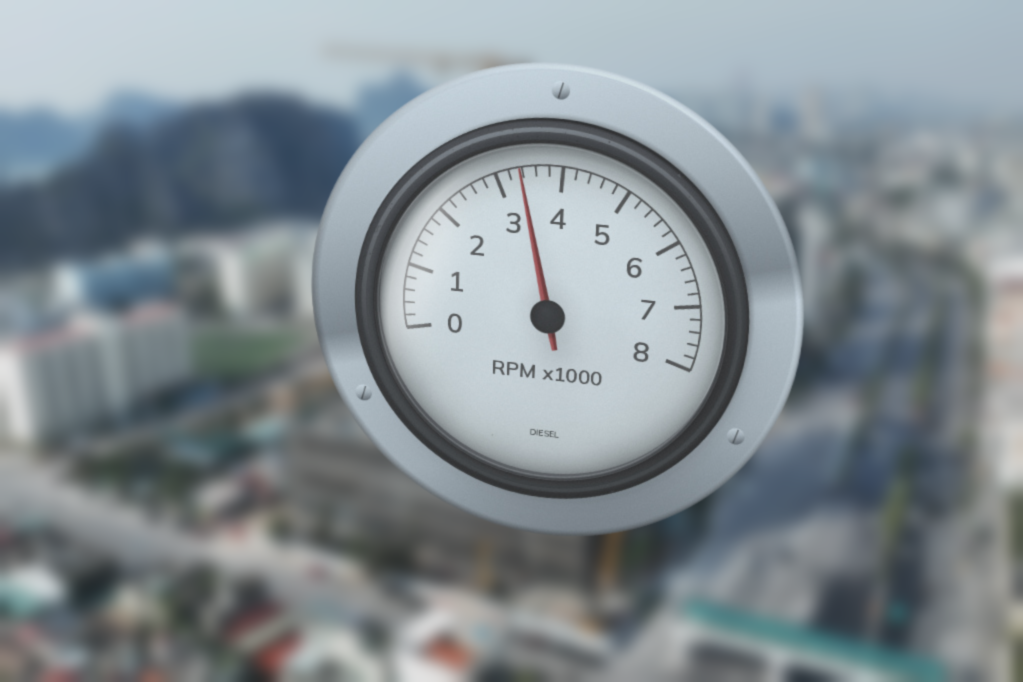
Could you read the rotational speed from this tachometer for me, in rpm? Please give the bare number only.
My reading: 3400
